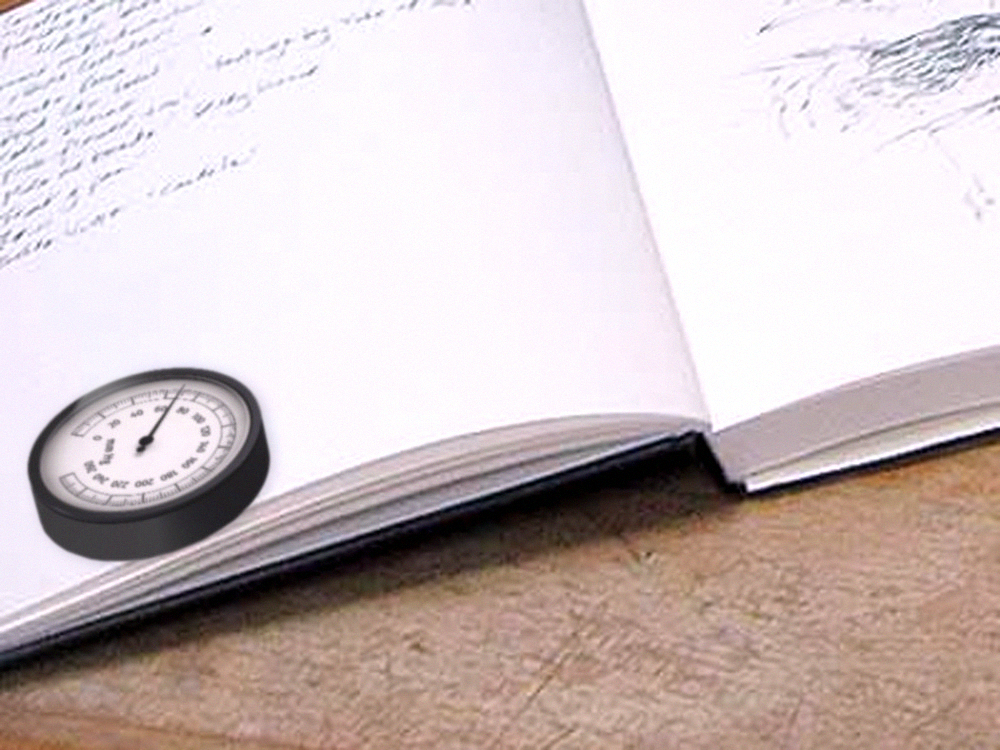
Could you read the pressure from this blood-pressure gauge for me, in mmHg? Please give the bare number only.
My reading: 70
